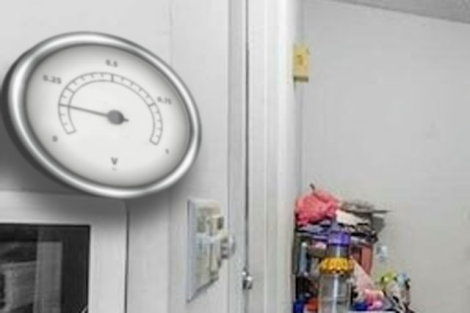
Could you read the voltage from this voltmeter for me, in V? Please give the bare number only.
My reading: 0.15
